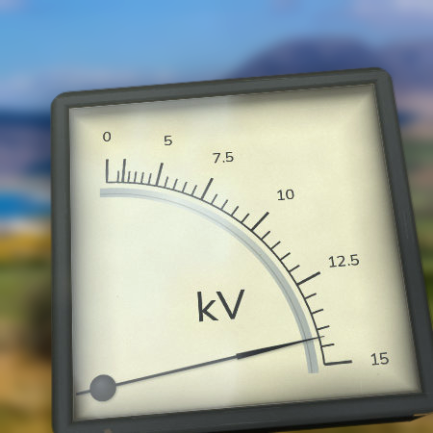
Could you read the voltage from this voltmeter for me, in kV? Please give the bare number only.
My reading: 14.25
